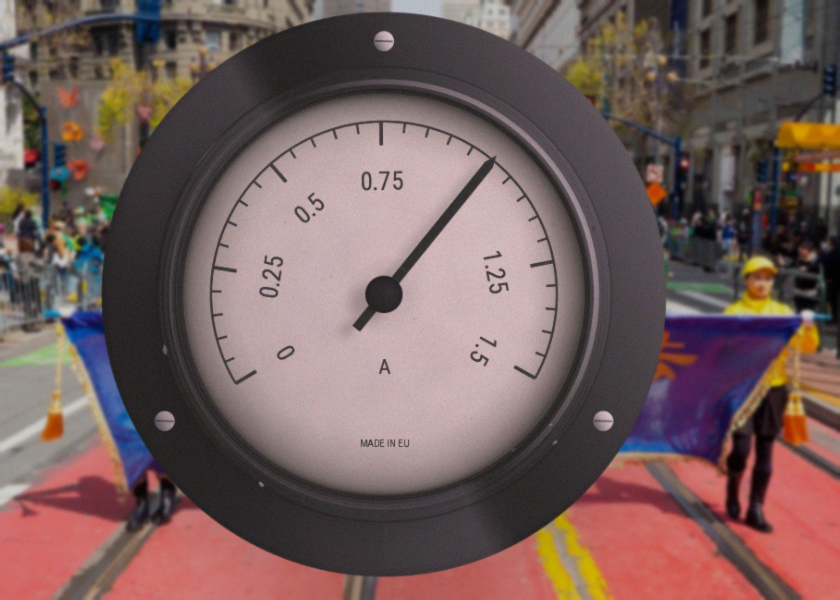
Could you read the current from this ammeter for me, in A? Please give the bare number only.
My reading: 1
